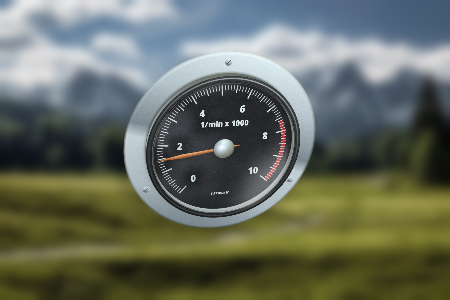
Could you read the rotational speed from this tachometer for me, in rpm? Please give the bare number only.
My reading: 1500
